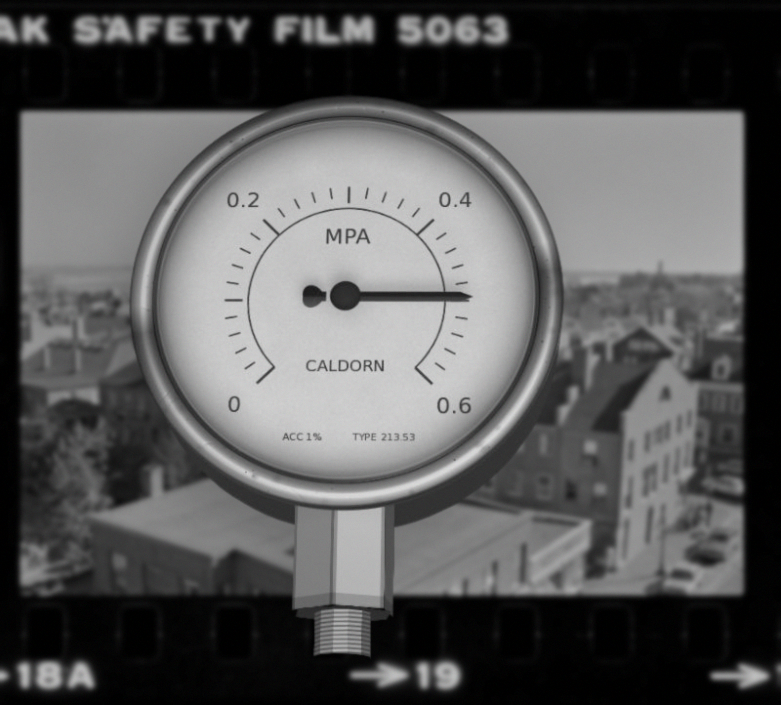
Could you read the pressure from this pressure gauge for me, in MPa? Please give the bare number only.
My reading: 0.5
